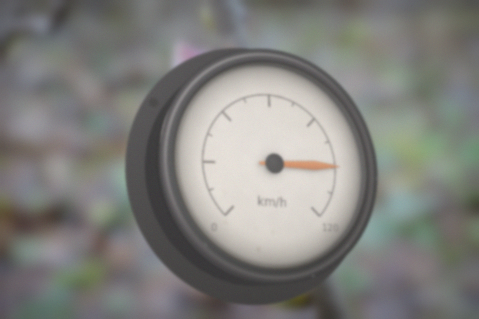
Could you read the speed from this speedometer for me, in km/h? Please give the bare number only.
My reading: 100
